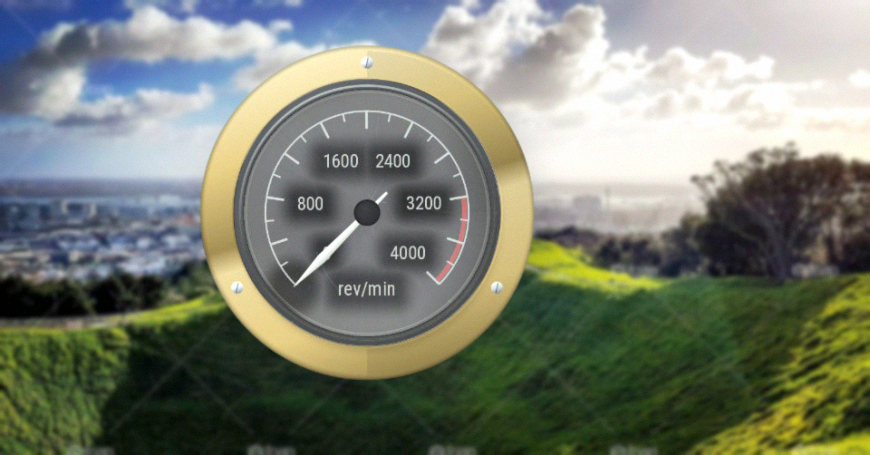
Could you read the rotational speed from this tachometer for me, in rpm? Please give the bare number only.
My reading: 0
